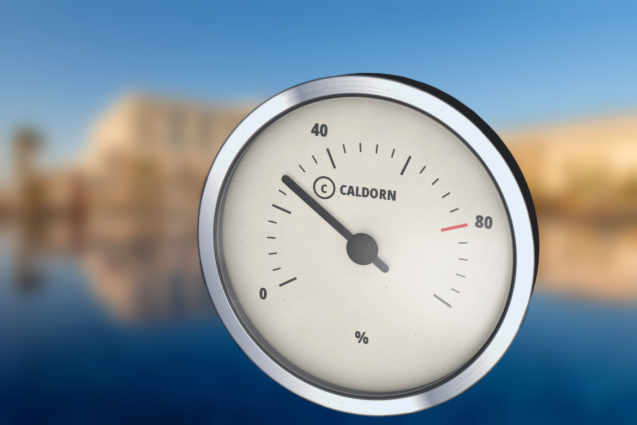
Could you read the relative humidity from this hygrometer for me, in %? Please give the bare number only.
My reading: 28
